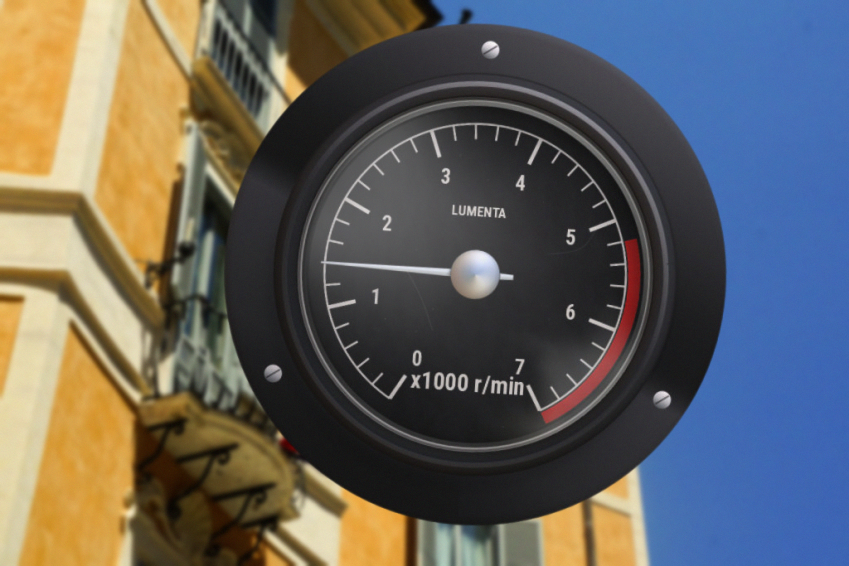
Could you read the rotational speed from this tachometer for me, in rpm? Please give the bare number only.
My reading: 1400
